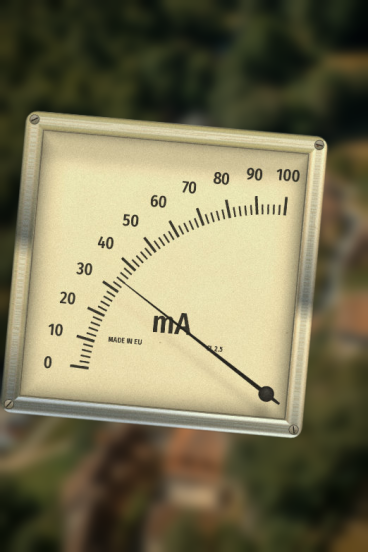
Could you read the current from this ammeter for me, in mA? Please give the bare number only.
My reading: 34
